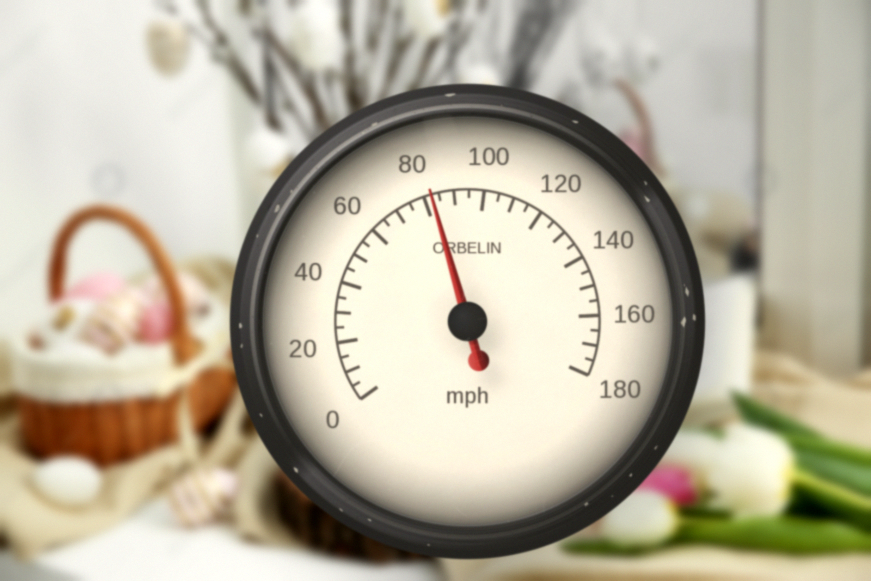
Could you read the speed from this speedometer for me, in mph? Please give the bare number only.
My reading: 82.5
